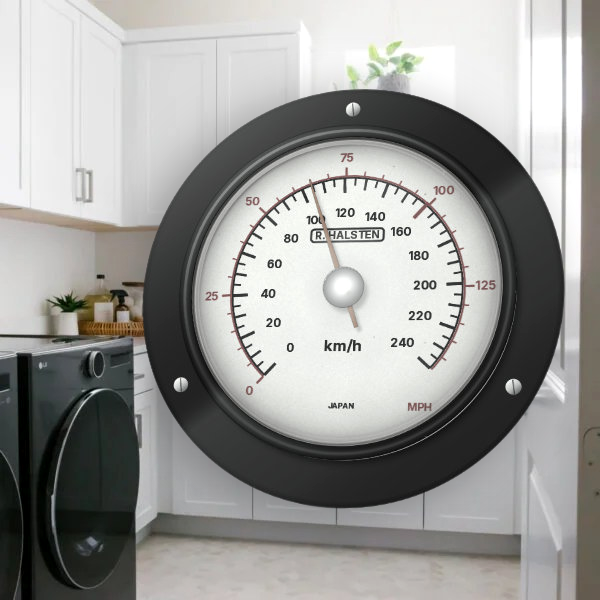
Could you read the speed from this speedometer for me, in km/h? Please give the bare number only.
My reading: 105
